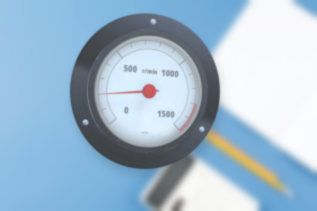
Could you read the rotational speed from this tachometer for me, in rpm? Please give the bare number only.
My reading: 200
